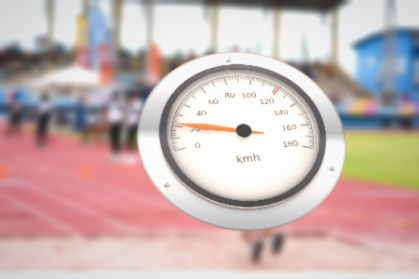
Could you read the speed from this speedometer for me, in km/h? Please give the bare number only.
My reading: 20
